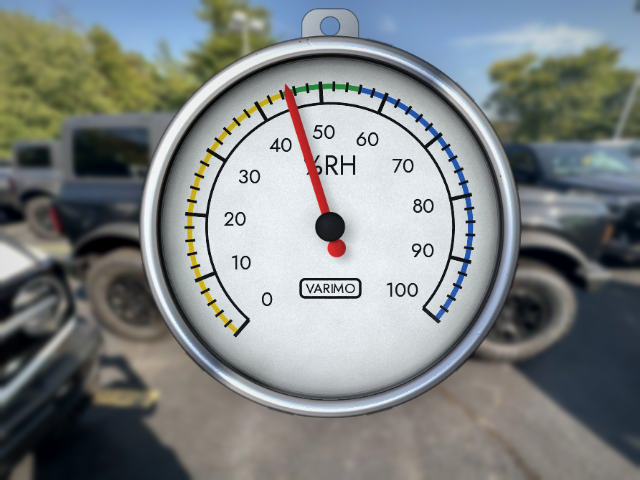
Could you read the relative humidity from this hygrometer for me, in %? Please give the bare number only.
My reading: 45
